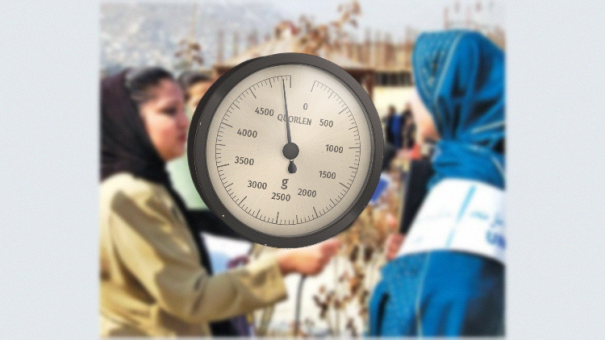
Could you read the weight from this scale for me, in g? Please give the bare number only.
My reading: 4900
